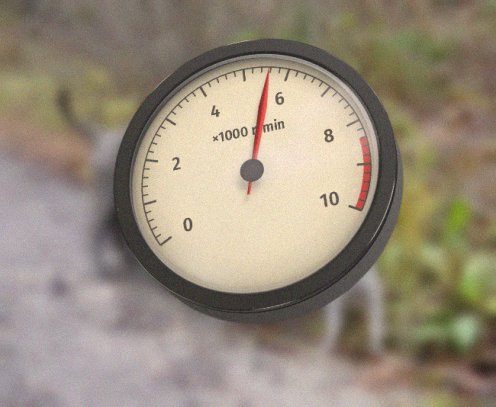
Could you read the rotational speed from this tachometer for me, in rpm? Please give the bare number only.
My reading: 5600
